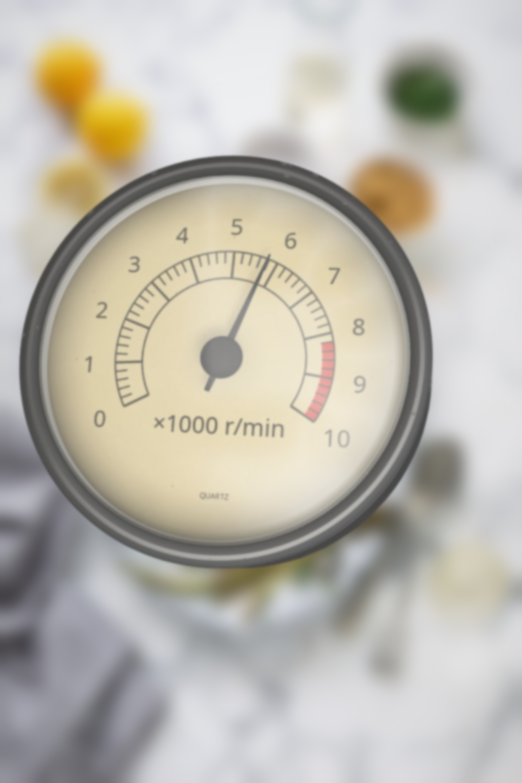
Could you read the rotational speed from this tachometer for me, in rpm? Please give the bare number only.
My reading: 5800
